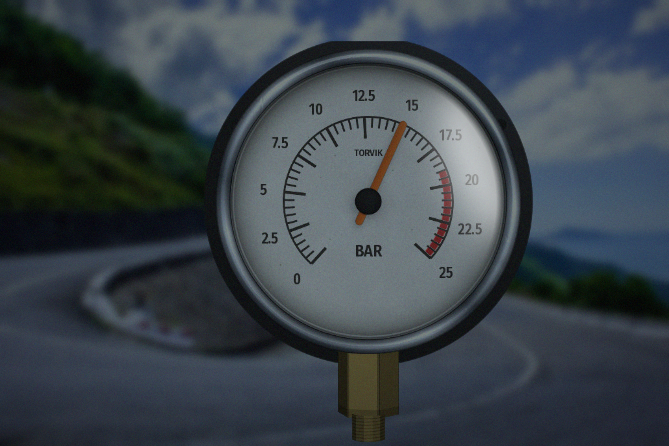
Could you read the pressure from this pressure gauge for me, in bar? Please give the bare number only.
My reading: 15
